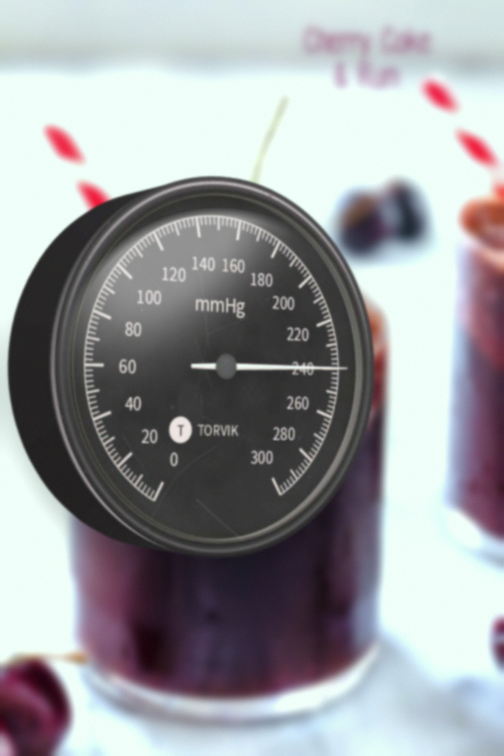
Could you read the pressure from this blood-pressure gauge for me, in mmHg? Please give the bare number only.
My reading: 240
